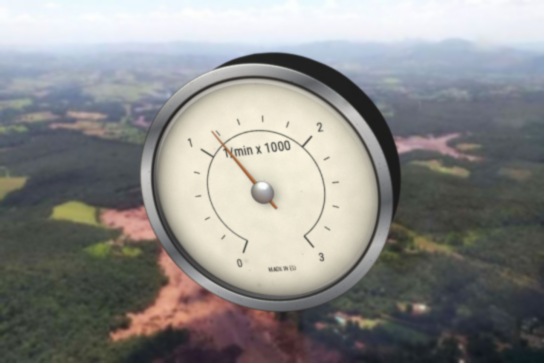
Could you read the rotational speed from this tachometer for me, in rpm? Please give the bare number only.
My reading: 1200
